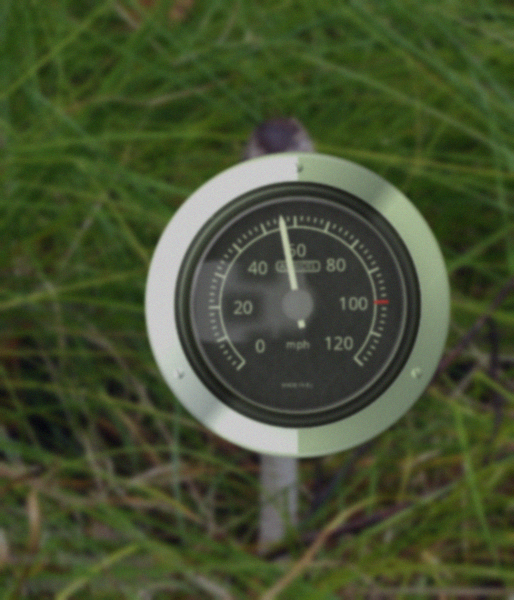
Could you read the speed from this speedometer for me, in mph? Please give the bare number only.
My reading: 56
